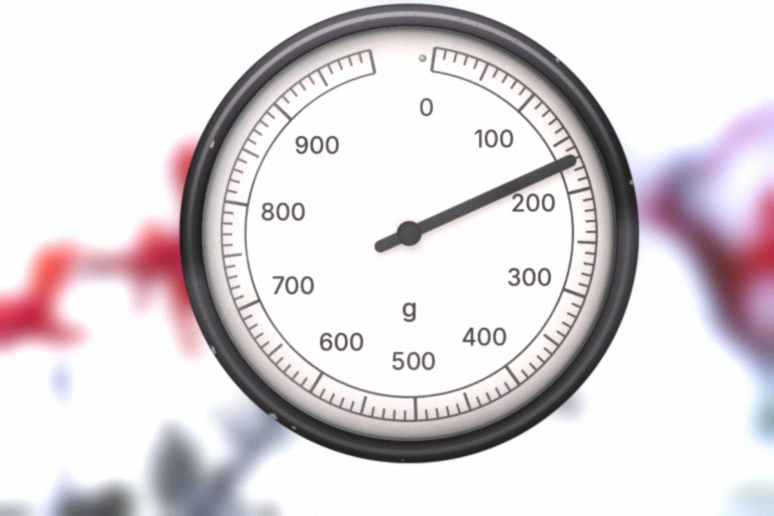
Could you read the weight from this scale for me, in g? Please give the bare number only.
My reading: 170
